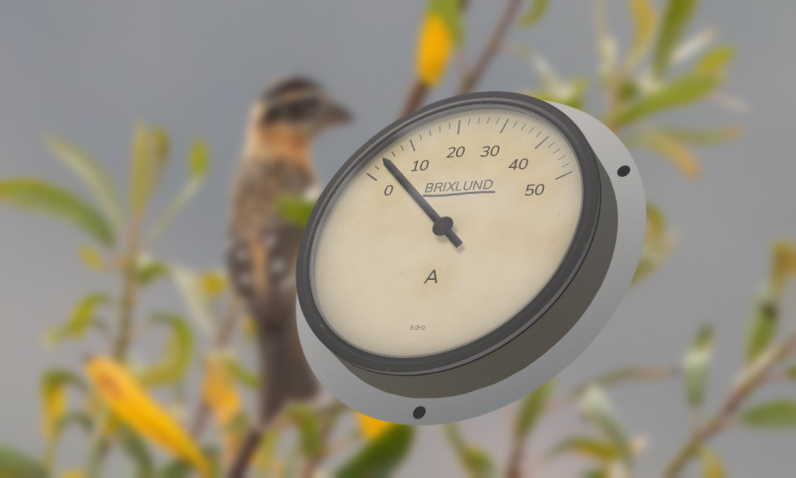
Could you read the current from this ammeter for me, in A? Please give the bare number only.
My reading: 4
